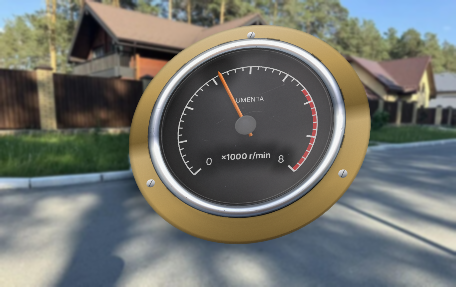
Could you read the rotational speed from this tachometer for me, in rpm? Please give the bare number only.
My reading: 3200
